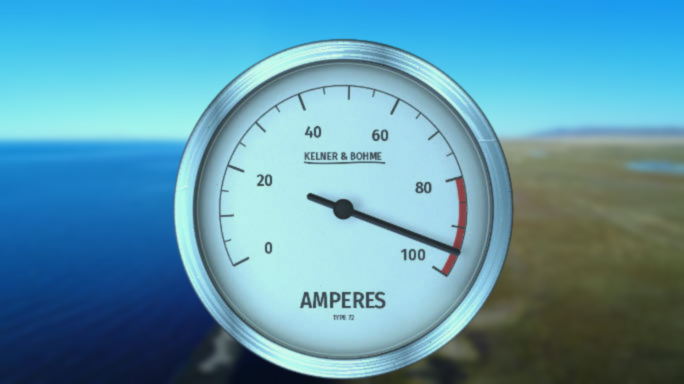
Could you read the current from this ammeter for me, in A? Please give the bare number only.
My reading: 95
